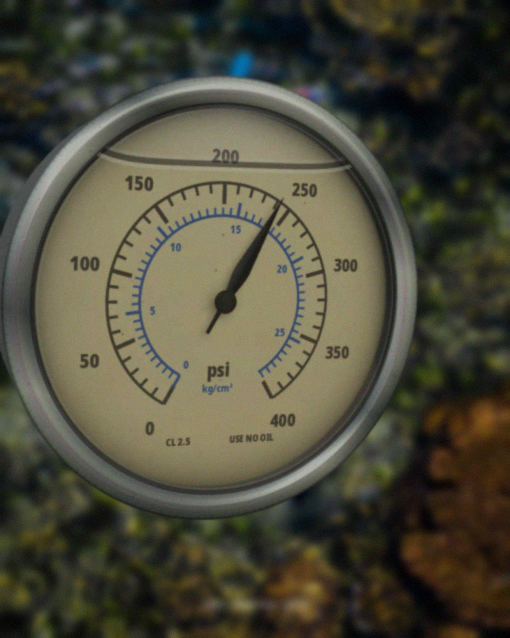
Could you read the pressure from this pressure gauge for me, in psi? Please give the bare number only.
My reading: 240
